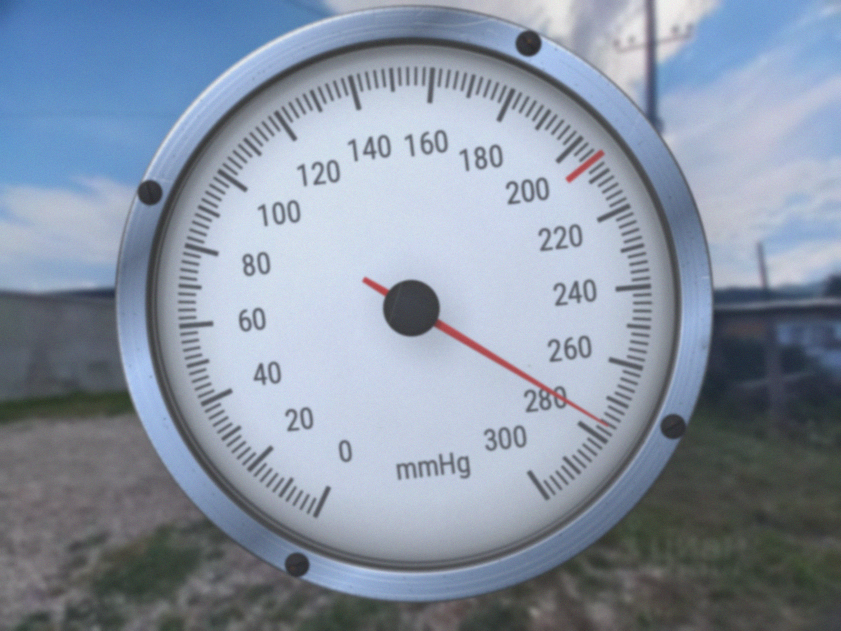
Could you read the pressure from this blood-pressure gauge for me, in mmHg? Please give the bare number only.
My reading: 276
